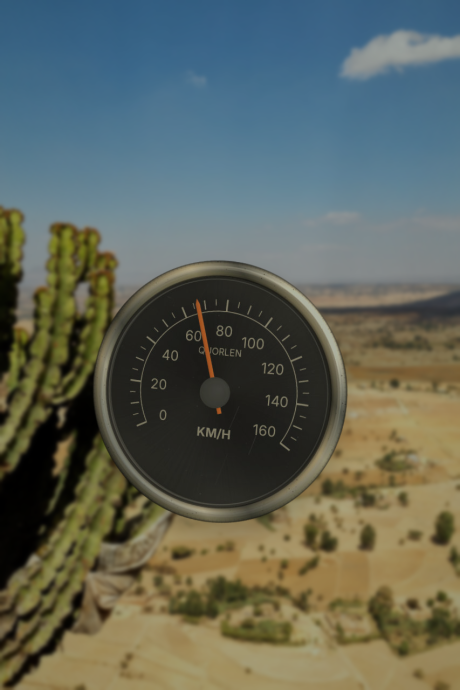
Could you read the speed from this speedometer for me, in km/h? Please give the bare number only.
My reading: 67.5
